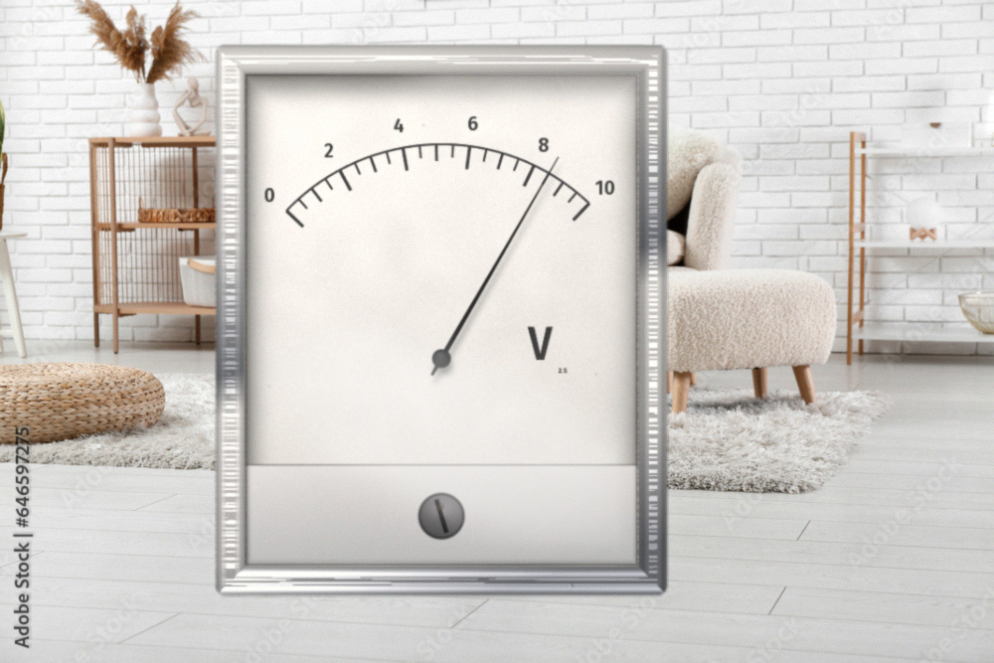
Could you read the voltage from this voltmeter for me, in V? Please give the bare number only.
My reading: 8.5
